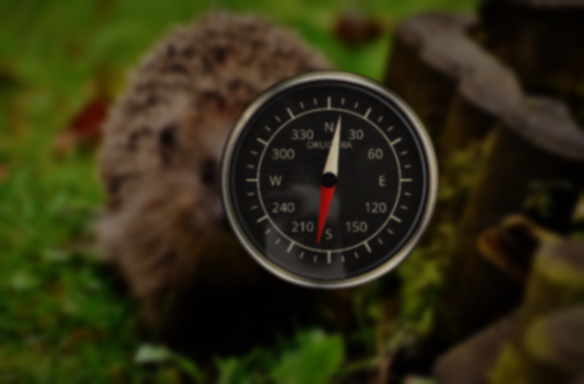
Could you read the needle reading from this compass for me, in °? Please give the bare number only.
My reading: 190
